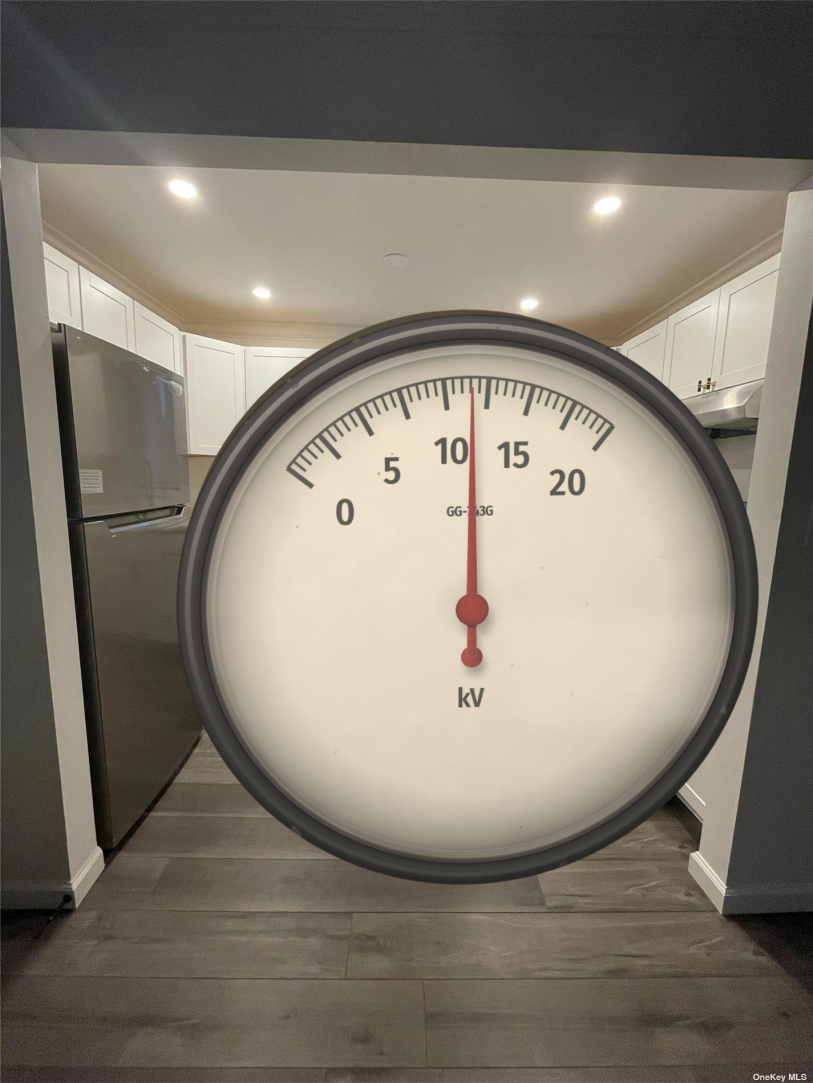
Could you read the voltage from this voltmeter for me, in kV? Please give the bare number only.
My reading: 11.5
